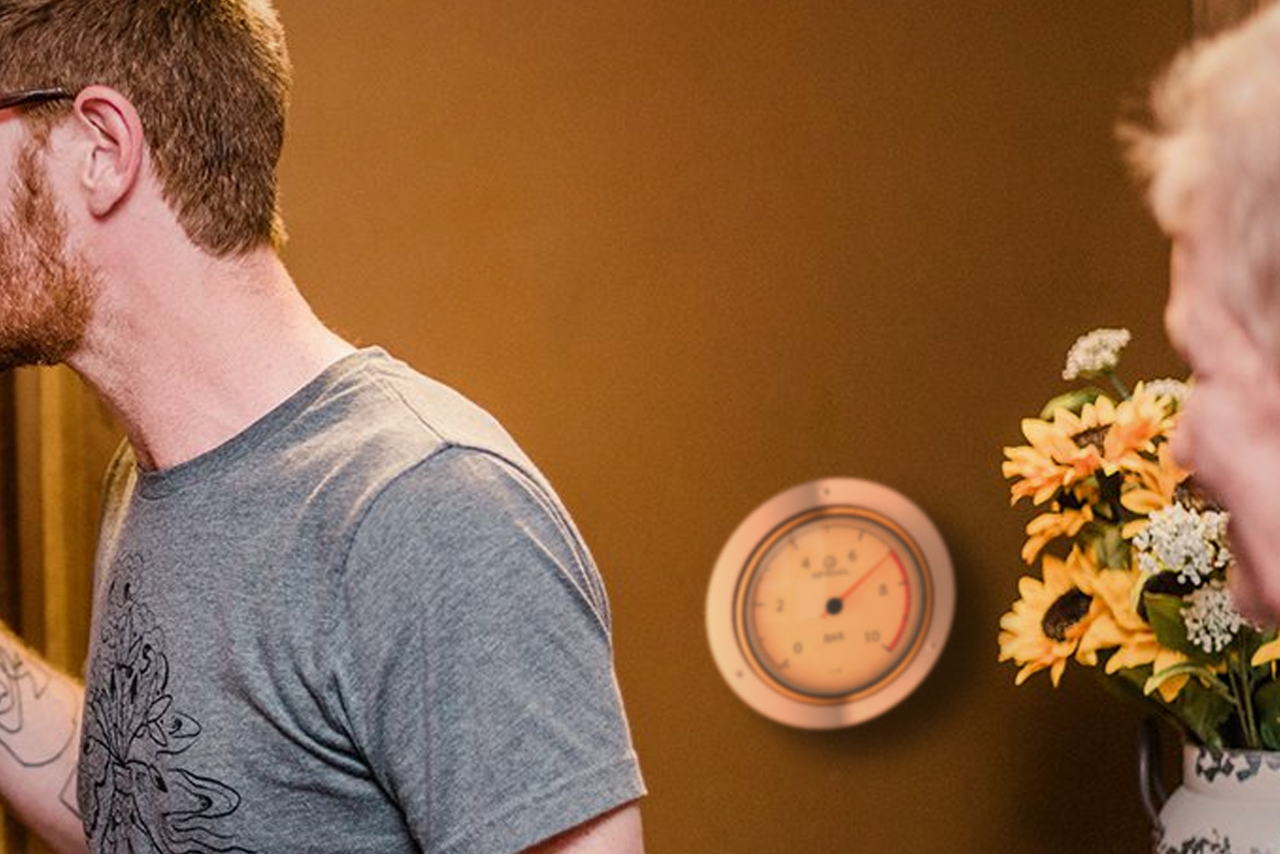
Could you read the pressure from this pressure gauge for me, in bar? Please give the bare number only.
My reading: 7
